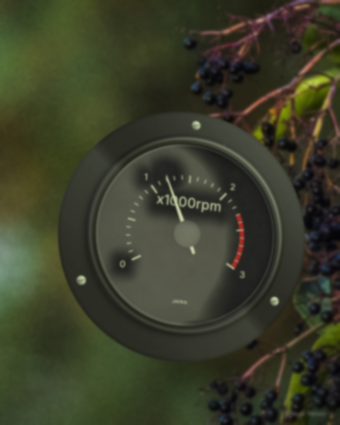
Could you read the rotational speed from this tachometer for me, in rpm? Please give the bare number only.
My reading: 1200
